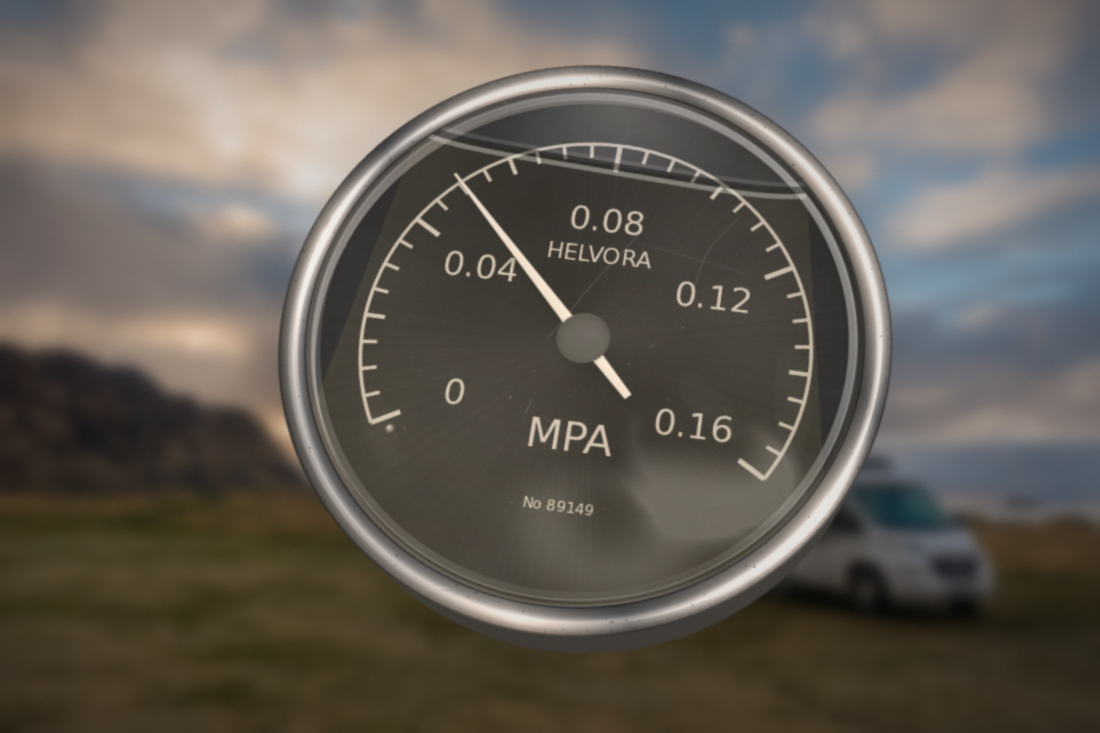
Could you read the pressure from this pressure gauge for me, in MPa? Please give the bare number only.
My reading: 0.05
